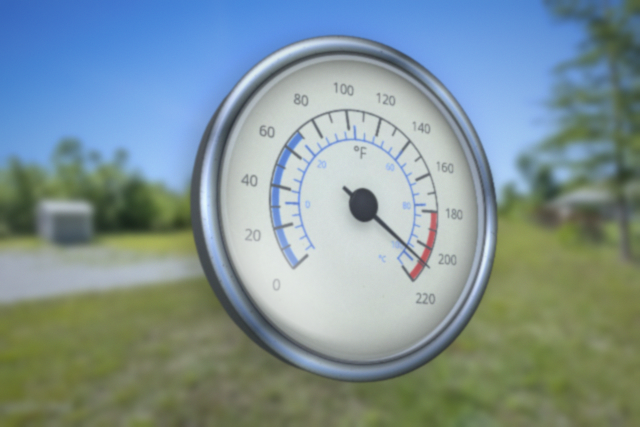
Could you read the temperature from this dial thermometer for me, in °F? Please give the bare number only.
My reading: 210
